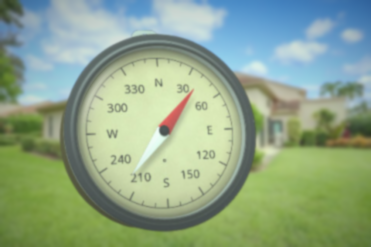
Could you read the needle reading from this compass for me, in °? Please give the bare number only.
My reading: 40
